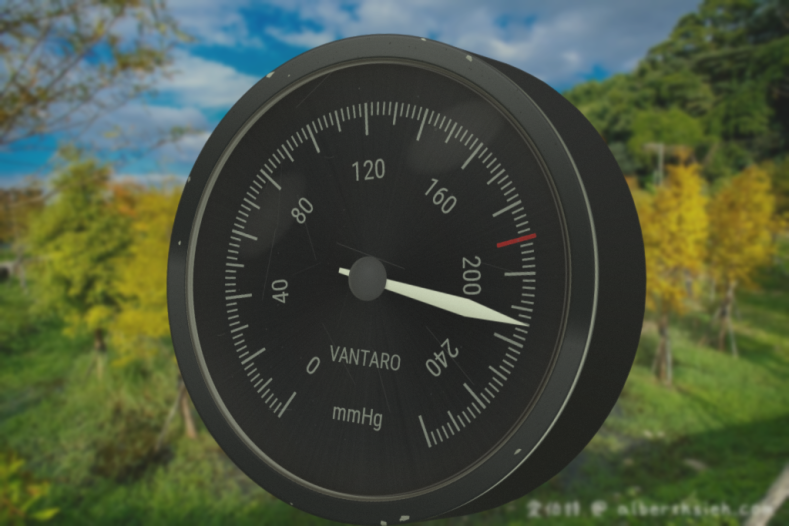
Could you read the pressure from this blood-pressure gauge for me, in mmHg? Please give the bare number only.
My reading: 214
